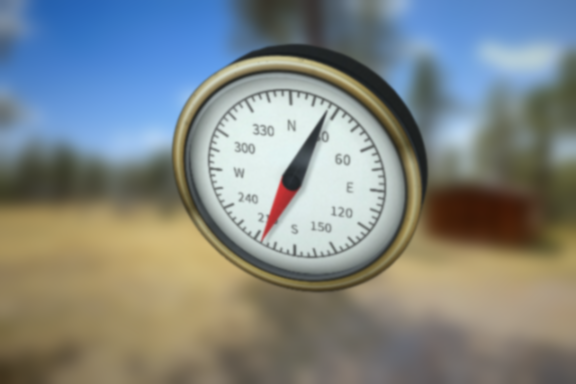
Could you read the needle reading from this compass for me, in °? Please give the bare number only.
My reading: 205
